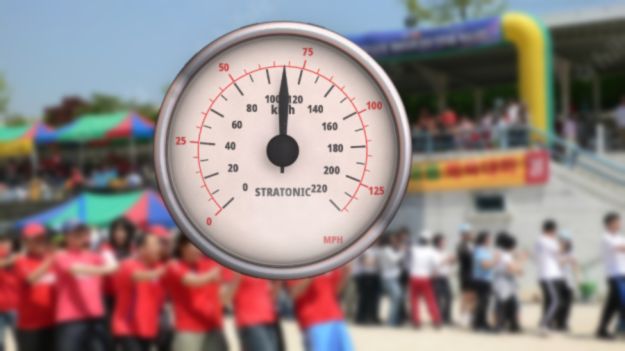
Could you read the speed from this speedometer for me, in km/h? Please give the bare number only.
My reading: 110
